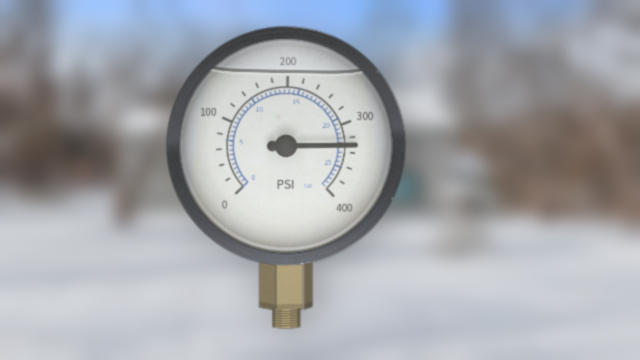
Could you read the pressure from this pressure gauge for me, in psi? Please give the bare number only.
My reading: 330
